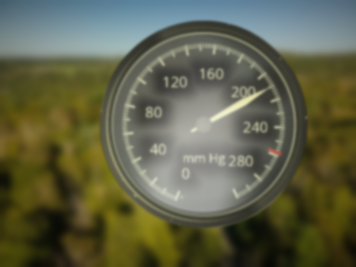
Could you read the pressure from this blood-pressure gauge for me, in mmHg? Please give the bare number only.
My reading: 210
